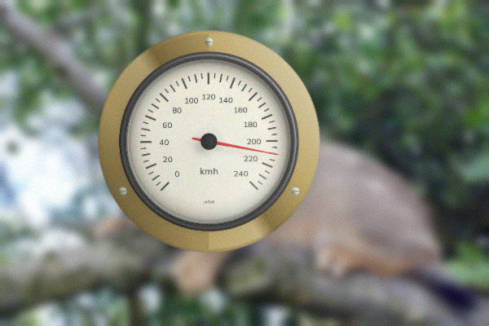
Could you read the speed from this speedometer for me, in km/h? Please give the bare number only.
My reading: 210
